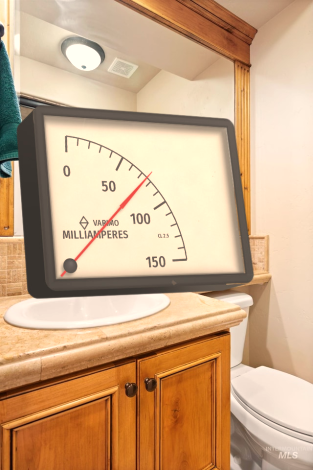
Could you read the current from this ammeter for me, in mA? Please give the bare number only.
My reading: 75
